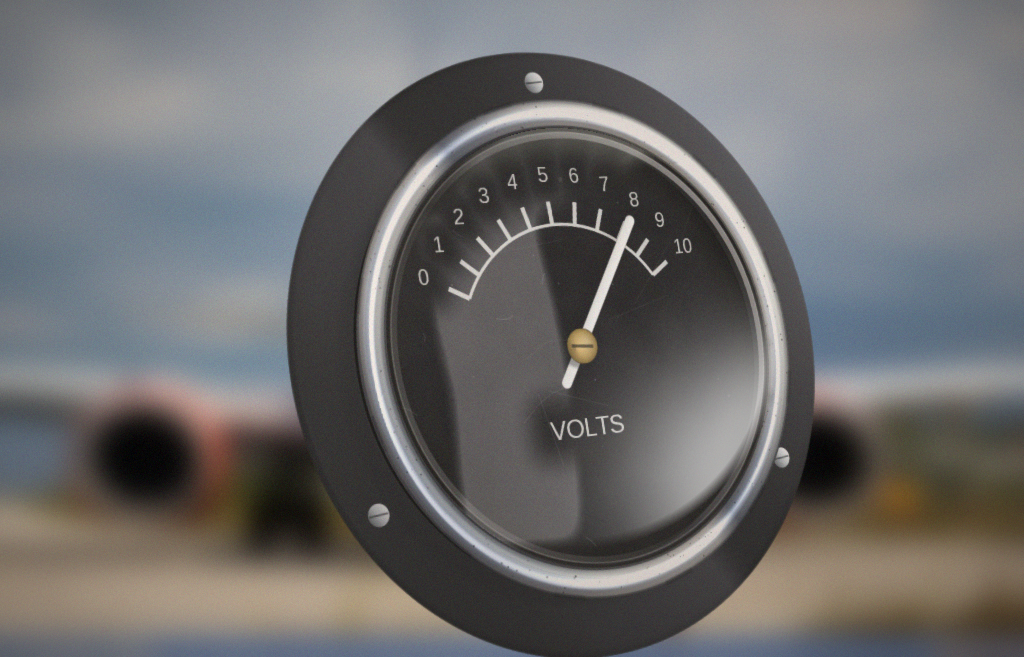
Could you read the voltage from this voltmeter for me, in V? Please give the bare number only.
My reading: 8
